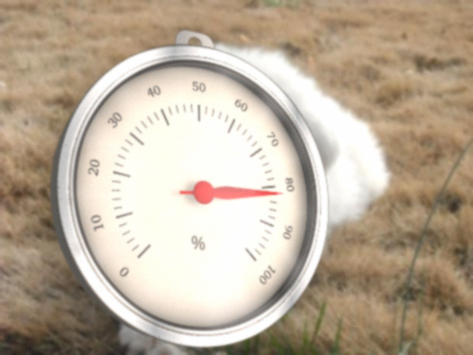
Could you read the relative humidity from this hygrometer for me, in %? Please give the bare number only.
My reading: 82
